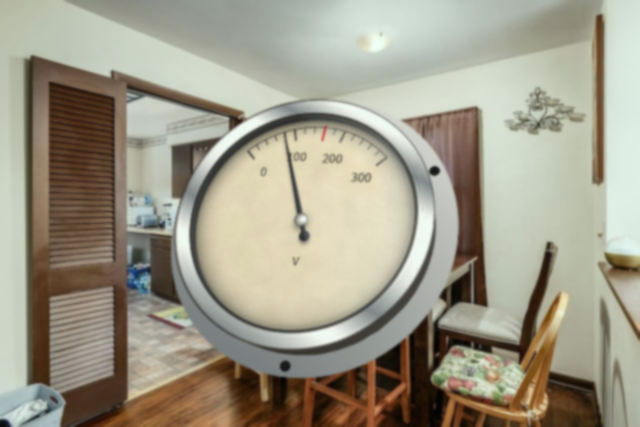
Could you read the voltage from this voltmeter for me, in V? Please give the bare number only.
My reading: 80
